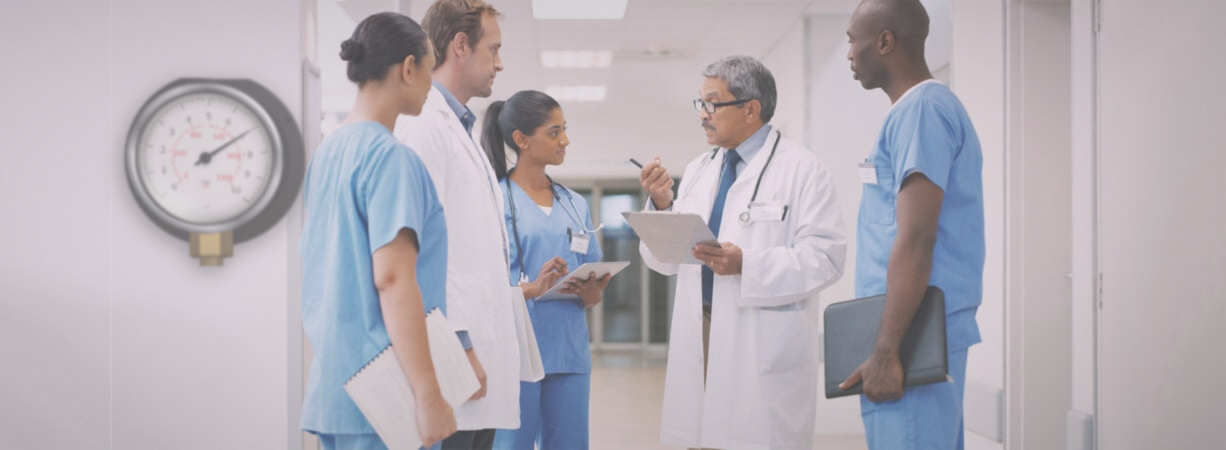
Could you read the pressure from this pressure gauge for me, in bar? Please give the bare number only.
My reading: 7
